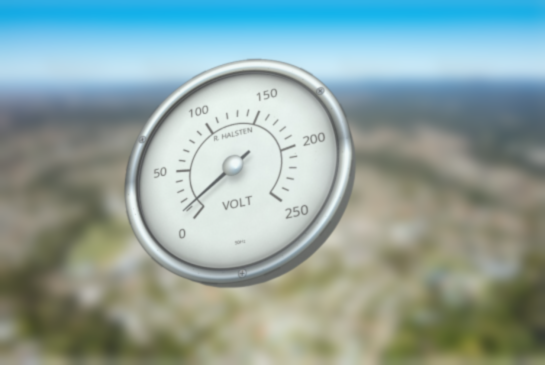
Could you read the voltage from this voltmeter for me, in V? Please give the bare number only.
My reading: 10
